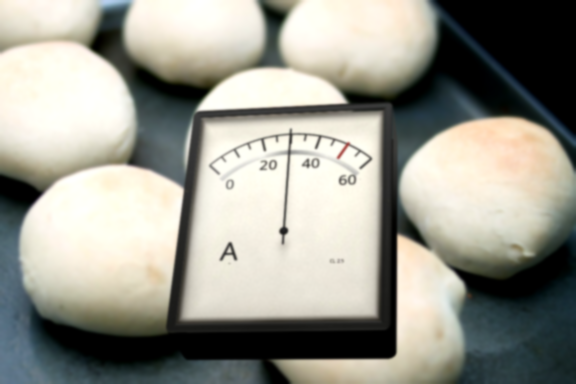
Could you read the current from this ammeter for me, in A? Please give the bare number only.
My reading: 30
